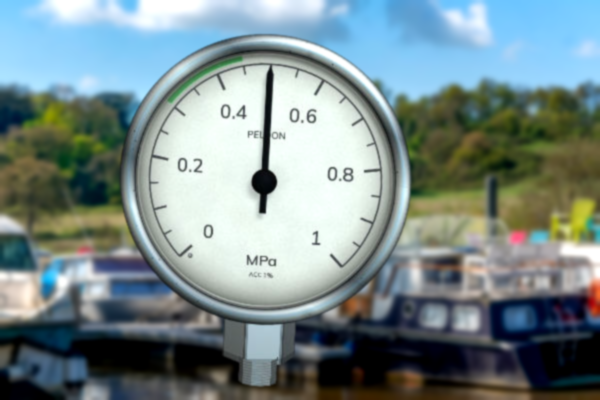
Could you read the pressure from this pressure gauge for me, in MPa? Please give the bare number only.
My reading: 0.5
